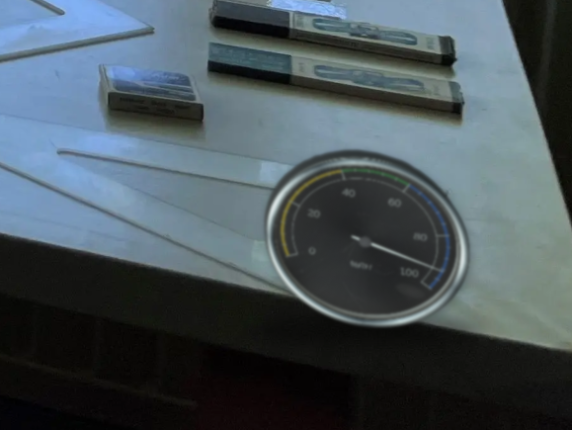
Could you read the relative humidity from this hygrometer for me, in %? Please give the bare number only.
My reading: 92
